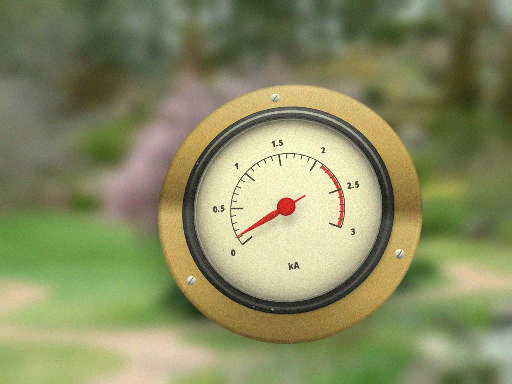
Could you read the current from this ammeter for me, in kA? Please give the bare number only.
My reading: 0.1
